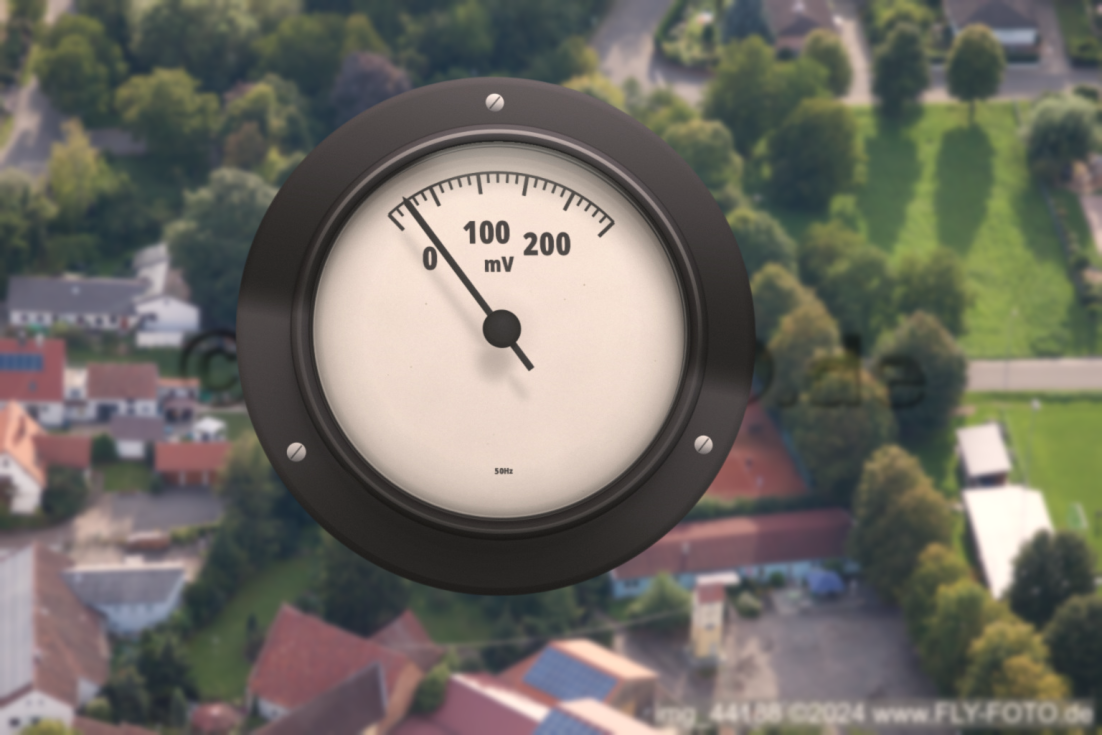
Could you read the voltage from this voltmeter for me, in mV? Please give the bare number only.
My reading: 20
